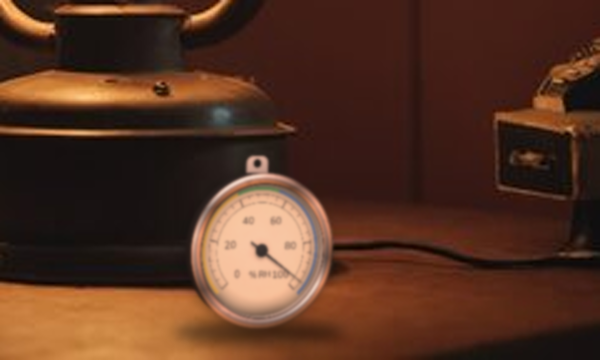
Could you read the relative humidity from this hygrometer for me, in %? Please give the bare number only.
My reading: 96
